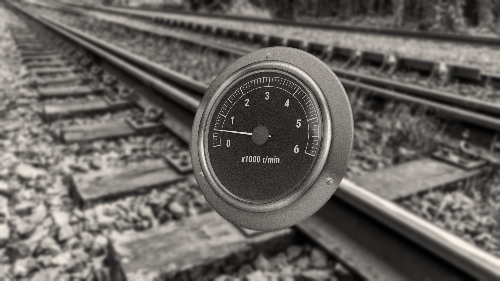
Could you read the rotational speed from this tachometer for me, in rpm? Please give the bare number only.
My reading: 500
